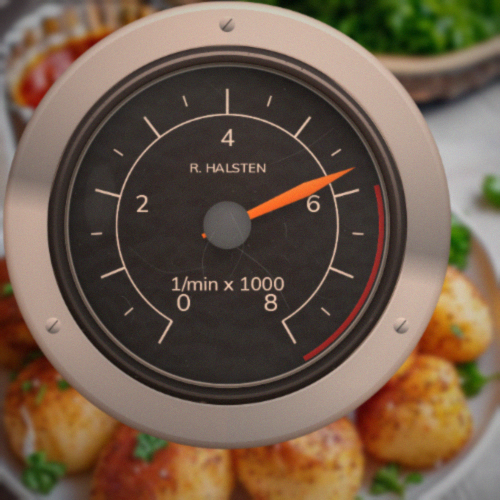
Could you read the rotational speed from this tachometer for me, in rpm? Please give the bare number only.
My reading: 5750
